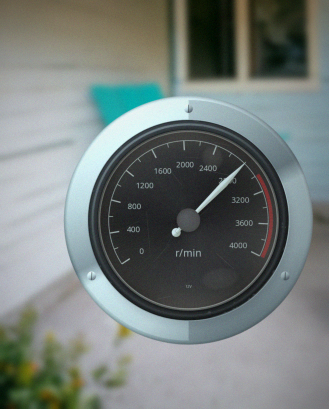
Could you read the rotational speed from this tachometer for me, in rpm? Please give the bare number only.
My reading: 2800
